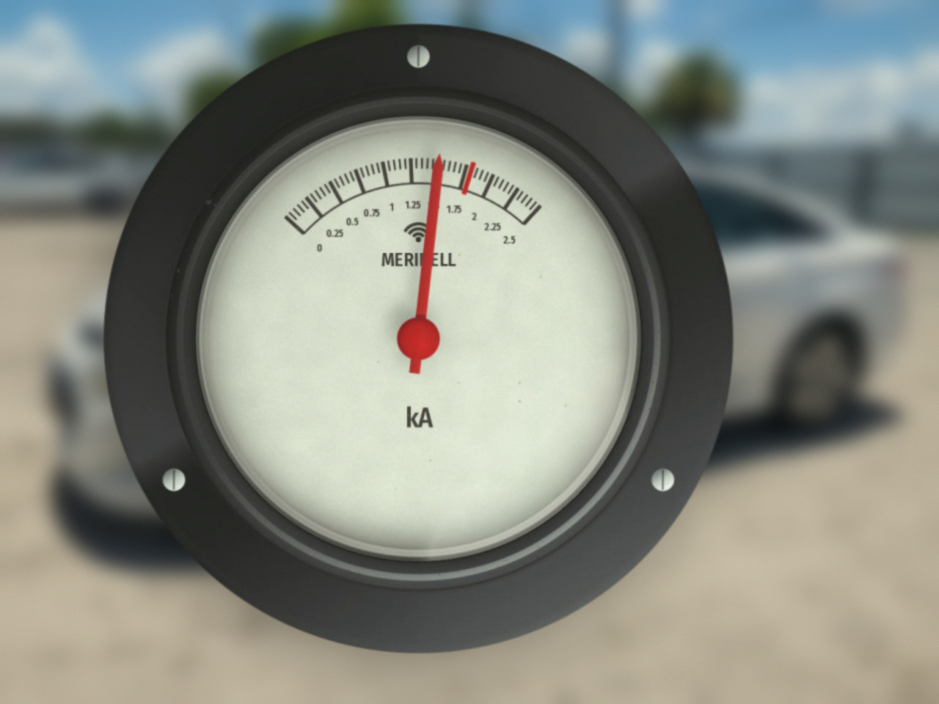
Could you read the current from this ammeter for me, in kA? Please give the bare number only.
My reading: 1.5
